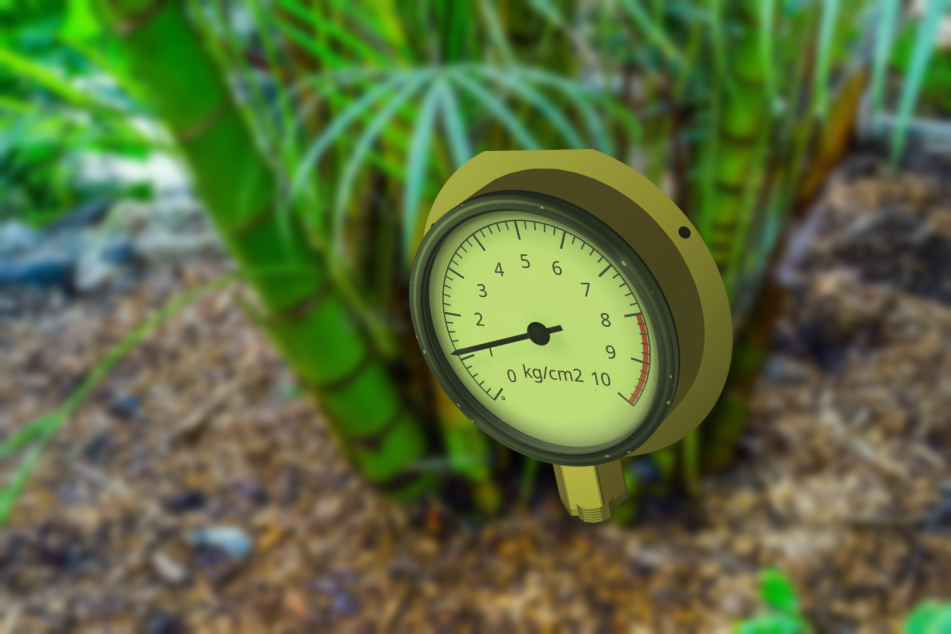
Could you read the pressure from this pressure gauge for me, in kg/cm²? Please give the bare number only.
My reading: 1.2
